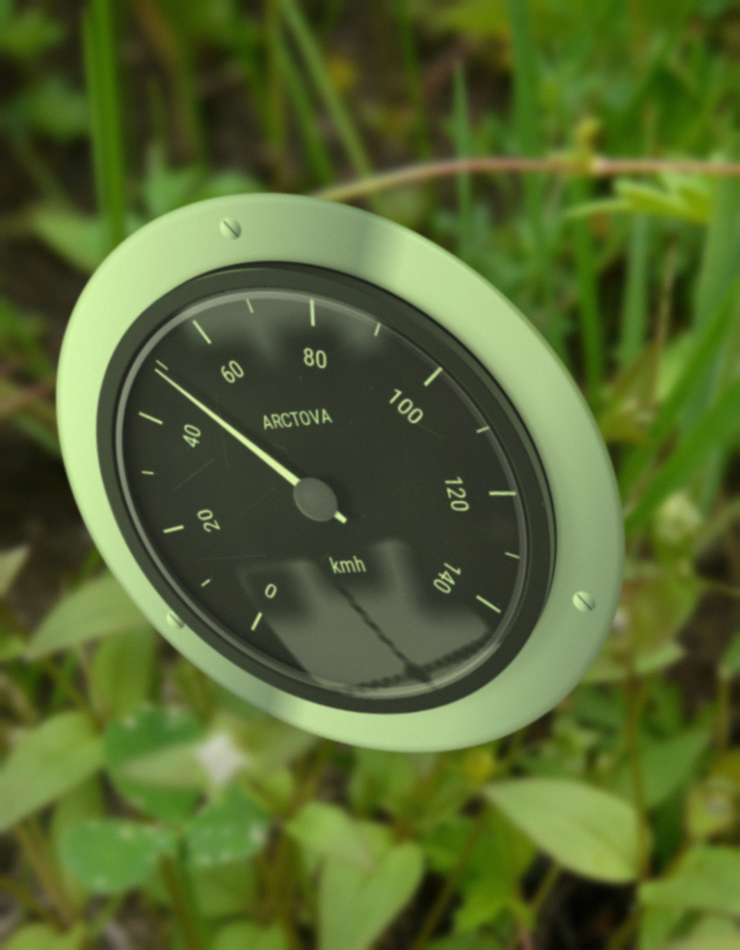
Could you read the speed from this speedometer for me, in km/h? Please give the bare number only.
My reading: 50
